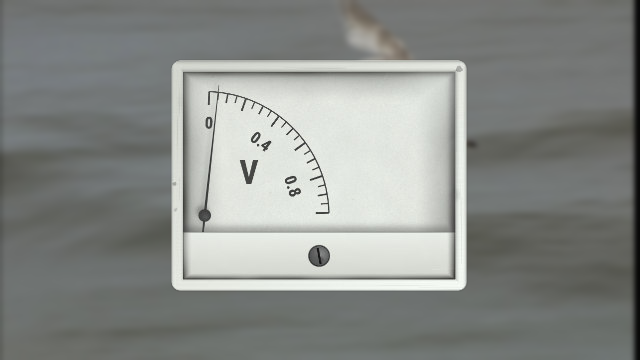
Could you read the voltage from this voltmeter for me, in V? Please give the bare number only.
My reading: 0.05
